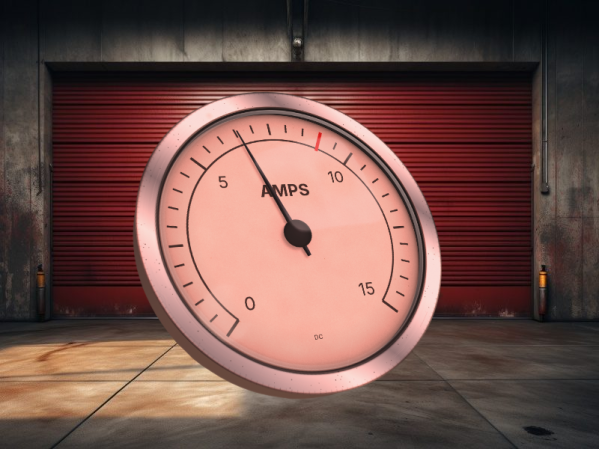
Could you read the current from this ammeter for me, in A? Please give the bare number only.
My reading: 6.5
